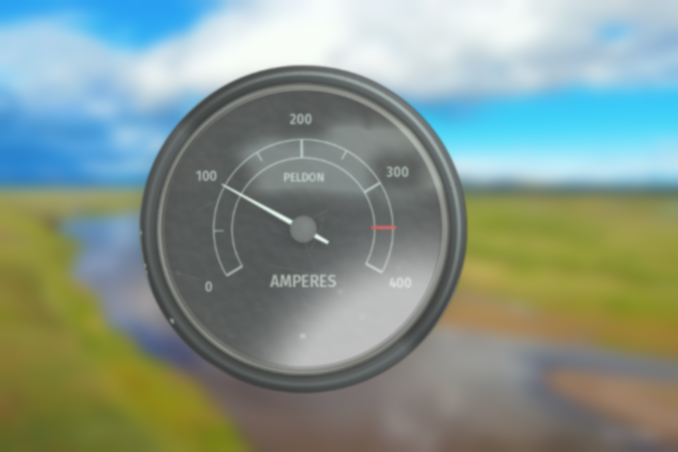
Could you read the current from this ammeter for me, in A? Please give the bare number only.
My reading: 100
